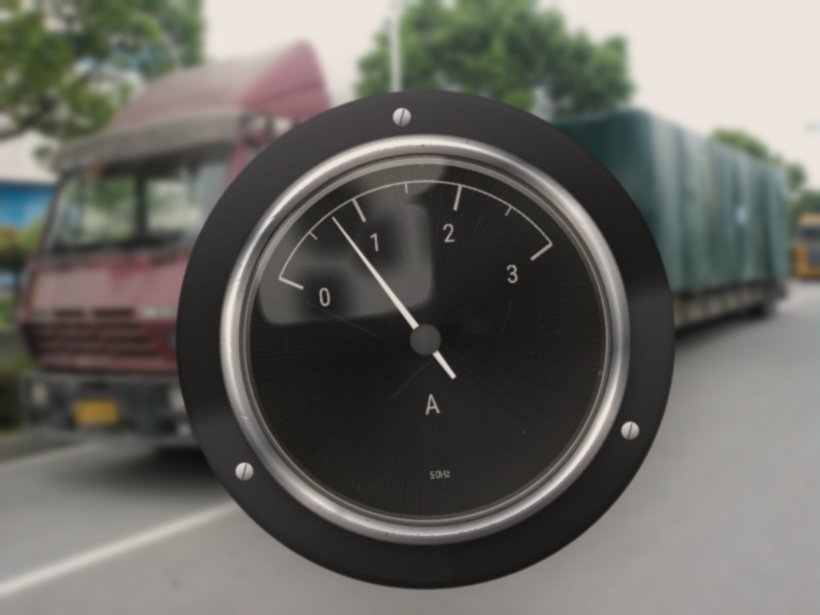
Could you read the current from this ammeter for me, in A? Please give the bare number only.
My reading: 0.75
